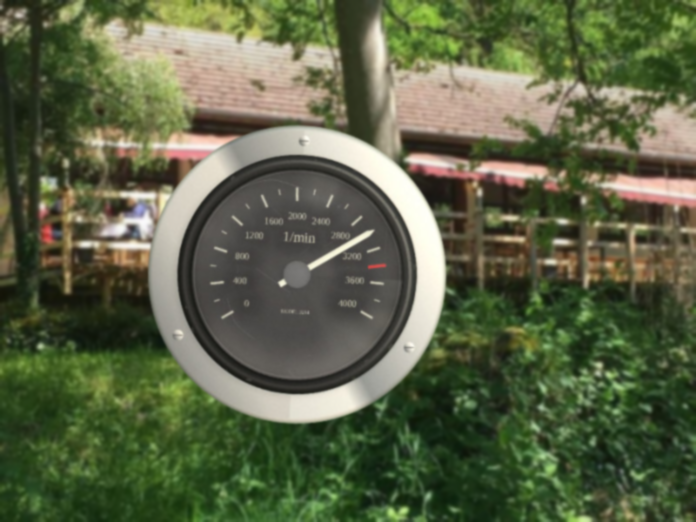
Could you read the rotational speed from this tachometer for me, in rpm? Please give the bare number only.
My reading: 3000
